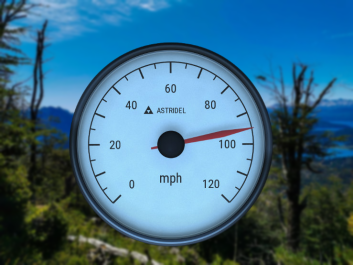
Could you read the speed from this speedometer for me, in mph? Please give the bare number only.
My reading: 95
